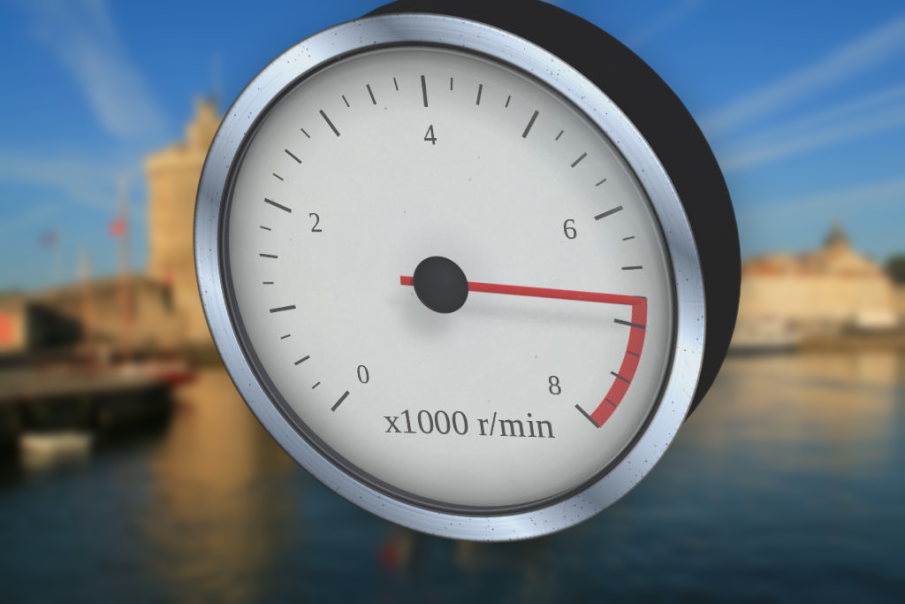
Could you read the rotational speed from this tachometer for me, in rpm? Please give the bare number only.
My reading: 6750
